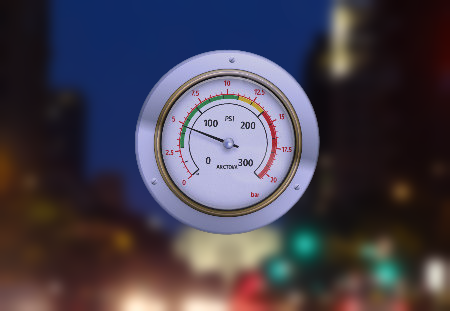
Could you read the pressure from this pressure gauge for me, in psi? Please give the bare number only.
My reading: 70
